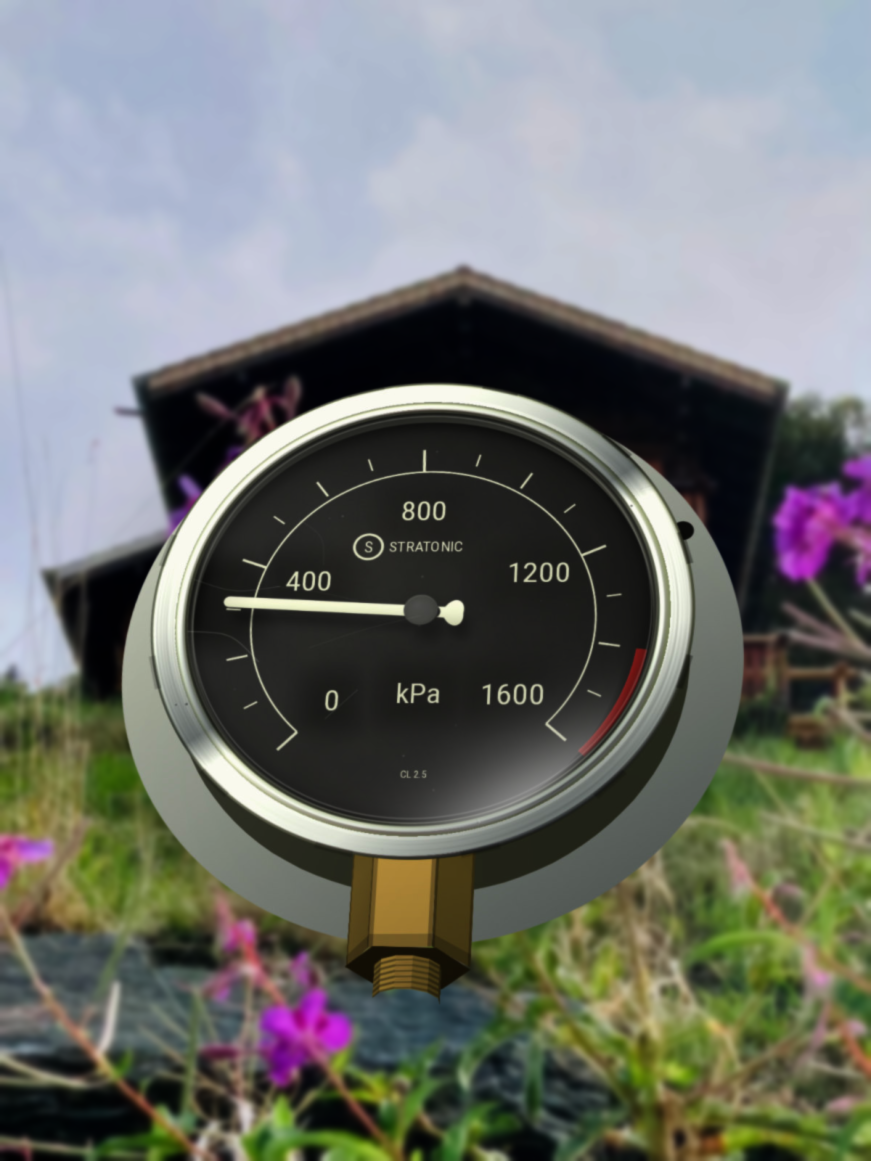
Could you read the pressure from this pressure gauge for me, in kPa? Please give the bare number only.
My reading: 300
